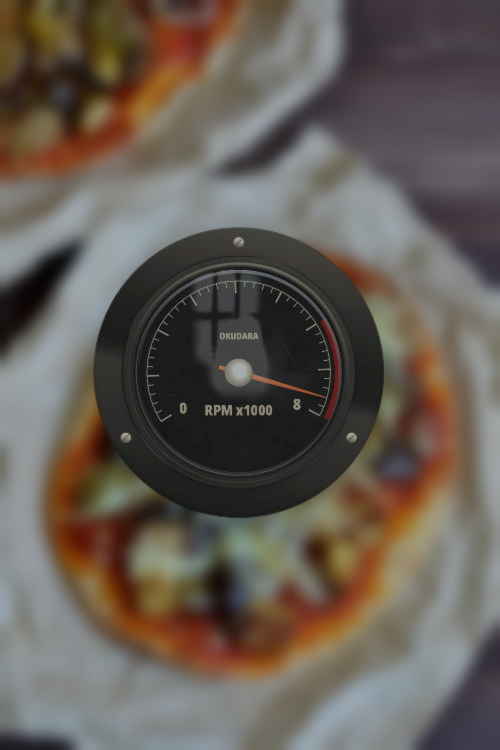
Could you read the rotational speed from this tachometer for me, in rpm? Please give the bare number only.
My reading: 7600
